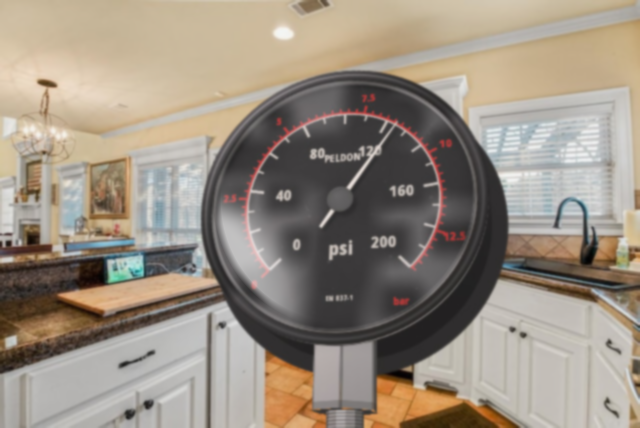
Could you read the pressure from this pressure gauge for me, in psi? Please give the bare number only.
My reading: 125
